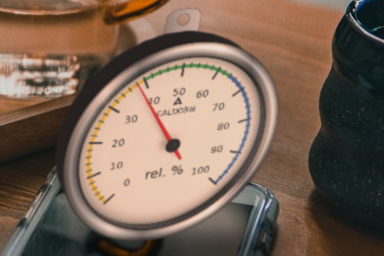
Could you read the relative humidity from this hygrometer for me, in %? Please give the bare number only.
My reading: 38
